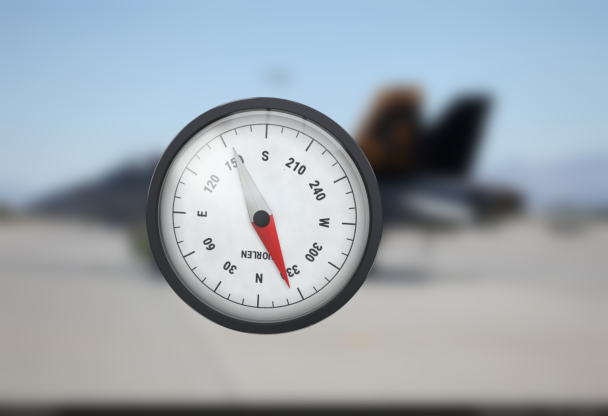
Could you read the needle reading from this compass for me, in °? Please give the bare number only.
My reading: 335
